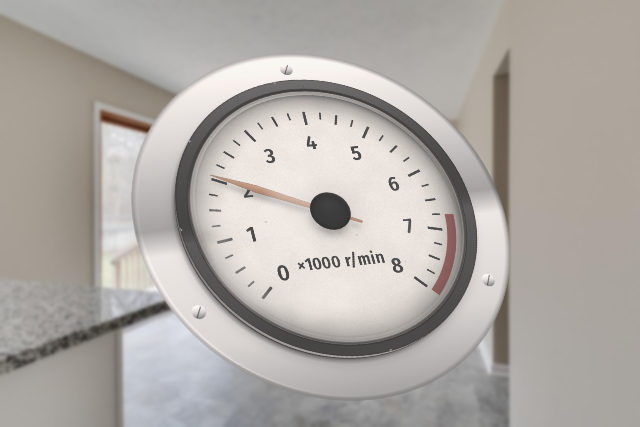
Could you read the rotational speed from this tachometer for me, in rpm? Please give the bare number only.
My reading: 2000
